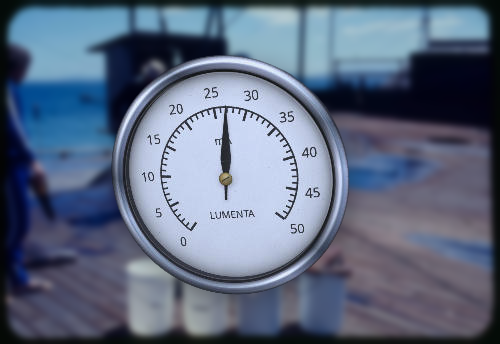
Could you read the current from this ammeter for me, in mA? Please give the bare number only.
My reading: 27
